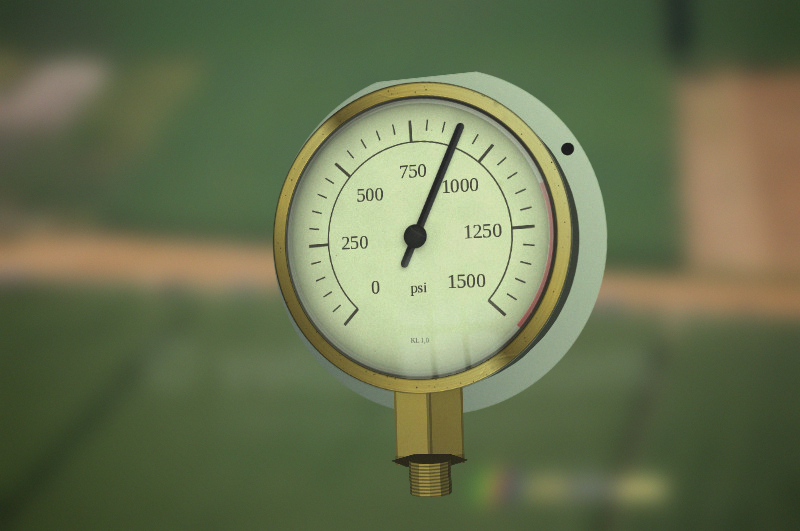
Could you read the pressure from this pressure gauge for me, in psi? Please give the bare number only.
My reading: 900
